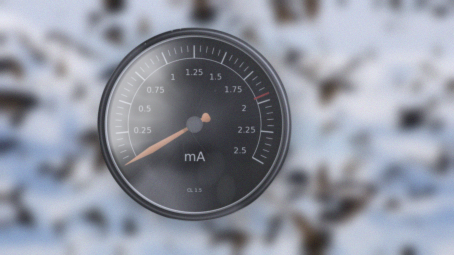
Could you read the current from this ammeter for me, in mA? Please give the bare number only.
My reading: 0
